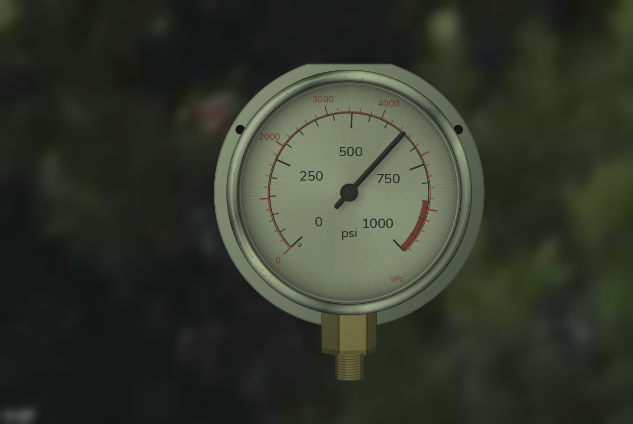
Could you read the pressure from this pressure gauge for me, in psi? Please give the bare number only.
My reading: 650
